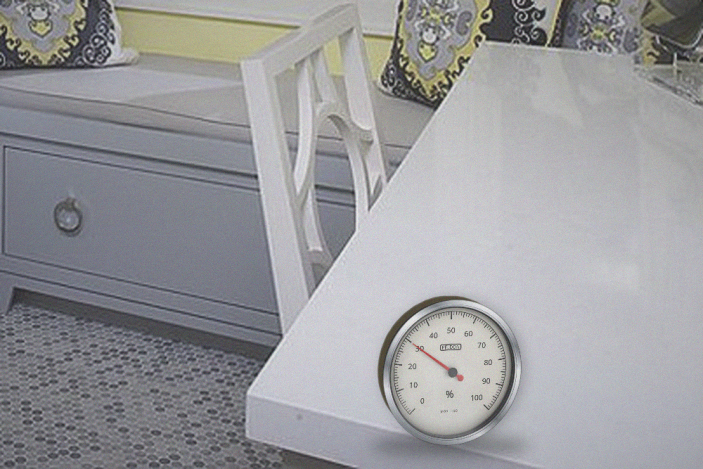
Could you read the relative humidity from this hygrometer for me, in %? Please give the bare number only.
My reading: 30
